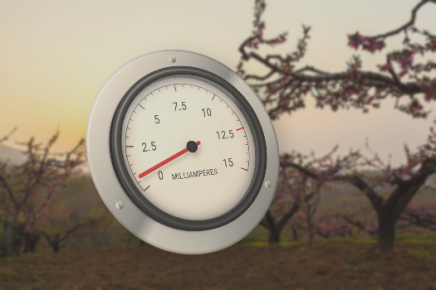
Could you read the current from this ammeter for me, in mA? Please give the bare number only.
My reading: 0.75
